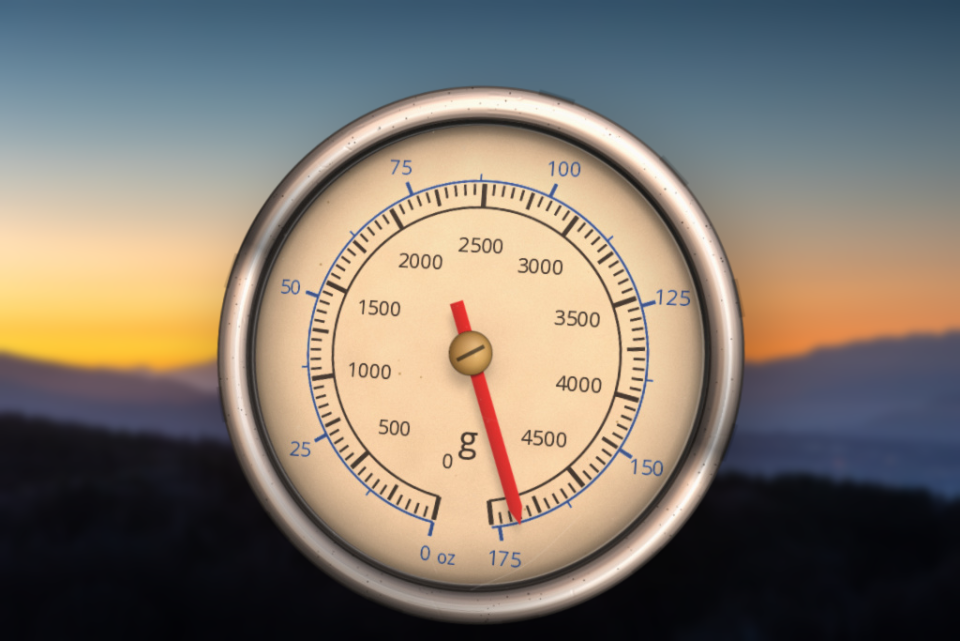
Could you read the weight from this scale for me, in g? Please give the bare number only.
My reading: 4850
